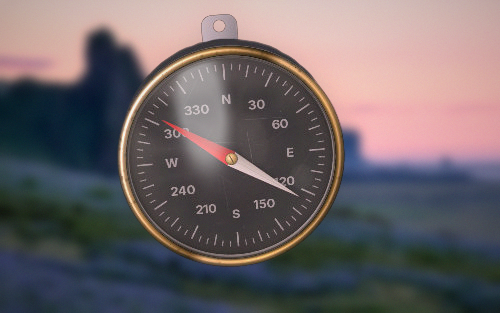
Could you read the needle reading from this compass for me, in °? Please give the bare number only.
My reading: 305
